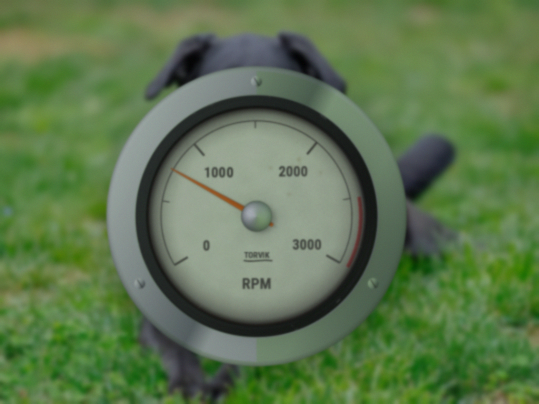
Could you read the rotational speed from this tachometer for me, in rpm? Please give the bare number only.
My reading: 750
